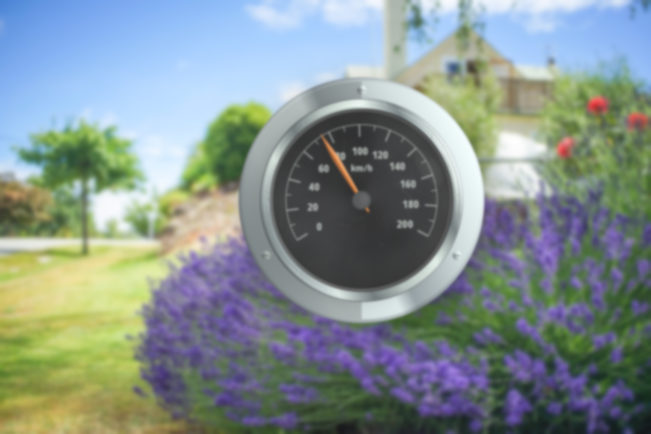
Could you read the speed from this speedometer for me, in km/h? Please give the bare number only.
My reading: 75
